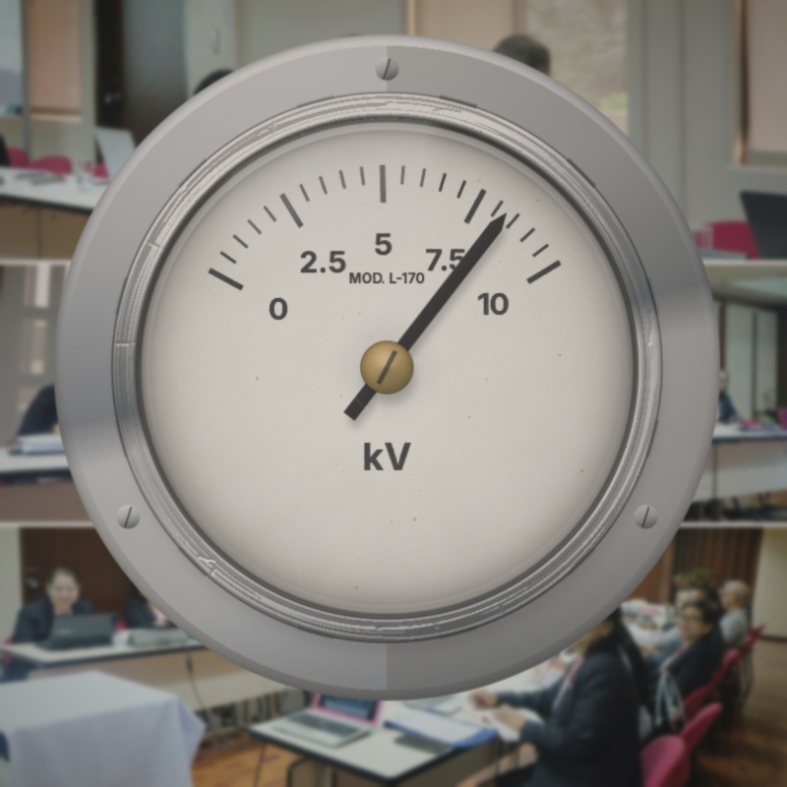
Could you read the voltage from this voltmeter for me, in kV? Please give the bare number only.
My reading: 8.25
